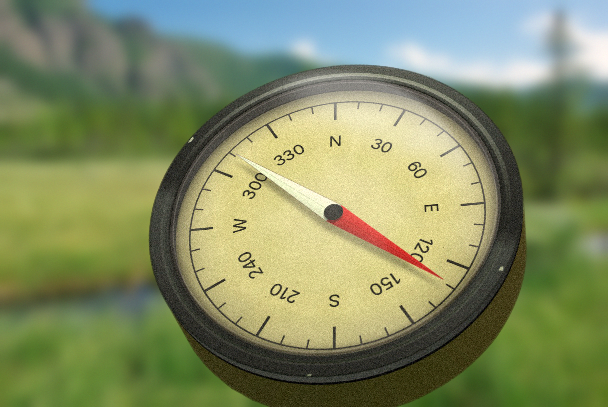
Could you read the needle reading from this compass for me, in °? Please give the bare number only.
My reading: 130
